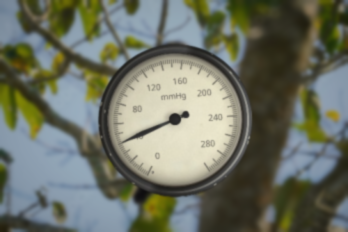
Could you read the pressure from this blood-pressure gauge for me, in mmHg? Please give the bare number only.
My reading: 40
